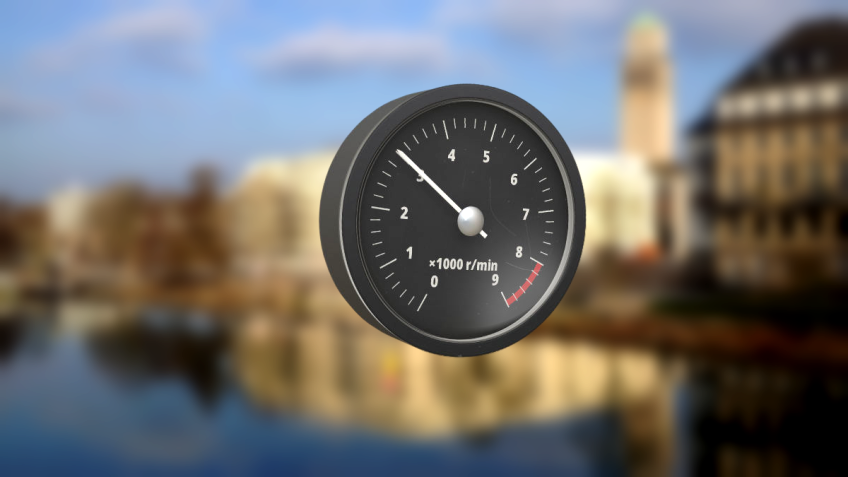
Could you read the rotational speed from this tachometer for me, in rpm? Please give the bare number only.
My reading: 3000
